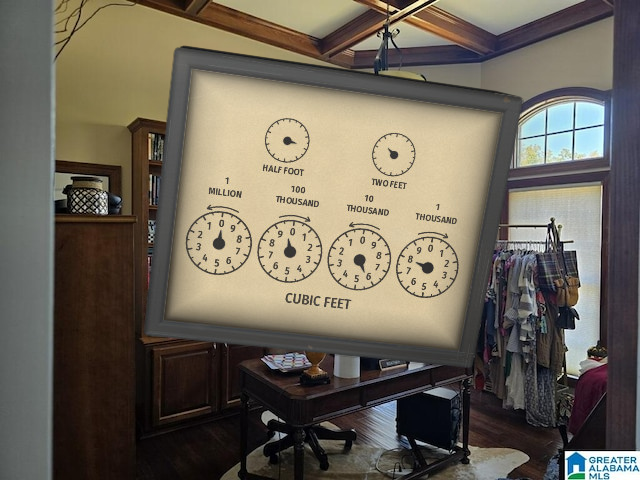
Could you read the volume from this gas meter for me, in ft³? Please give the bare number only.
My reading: 995800
